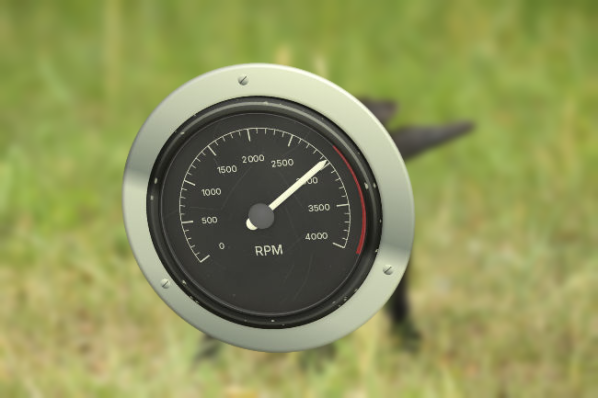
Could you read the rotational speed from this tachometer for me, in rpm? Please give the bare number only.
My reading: 2950
